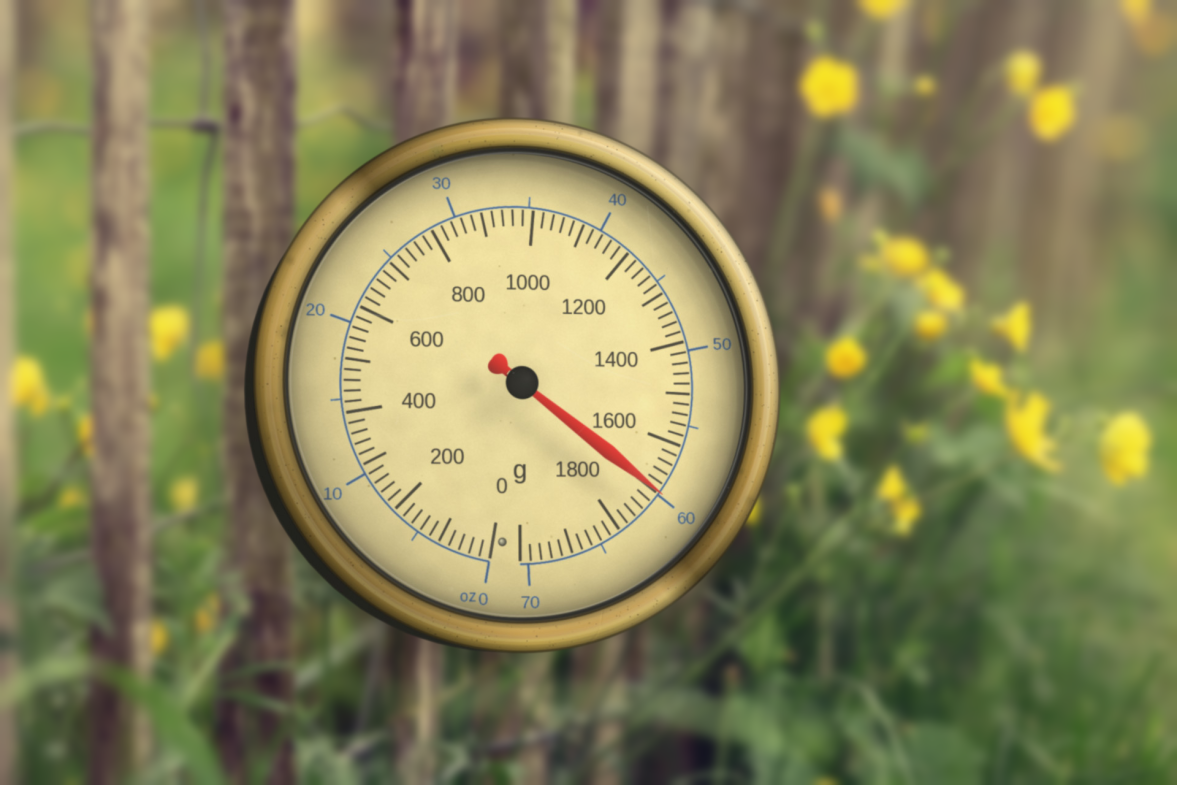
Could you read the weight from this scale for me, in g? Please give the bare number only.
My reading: 1700
